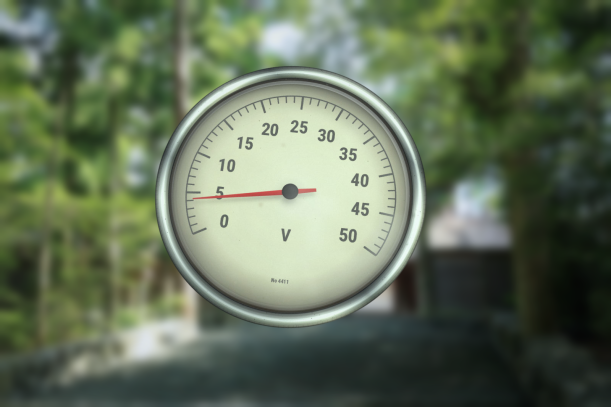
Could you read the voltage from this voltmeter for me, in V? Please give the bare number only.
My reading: 4
